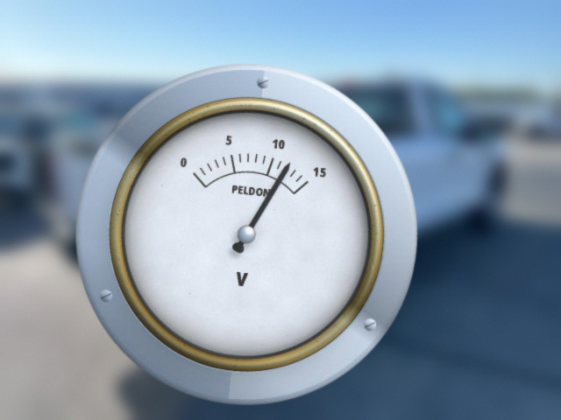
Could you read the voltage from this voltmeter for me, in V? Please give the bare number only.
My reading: 12
